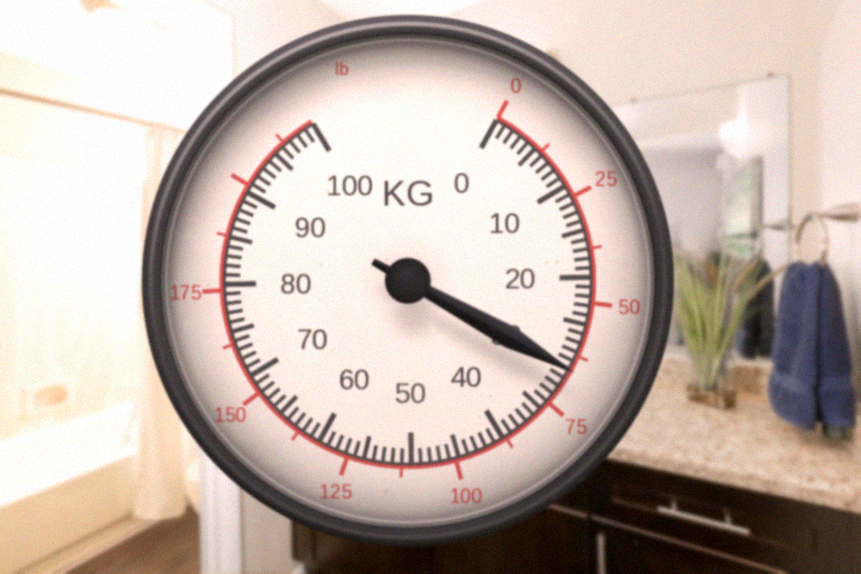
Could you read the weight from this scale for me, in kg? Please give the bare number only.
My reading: 30
